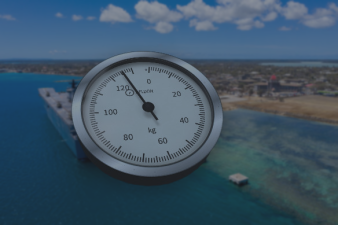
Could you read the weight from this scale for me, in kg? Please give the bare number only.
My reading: 125
